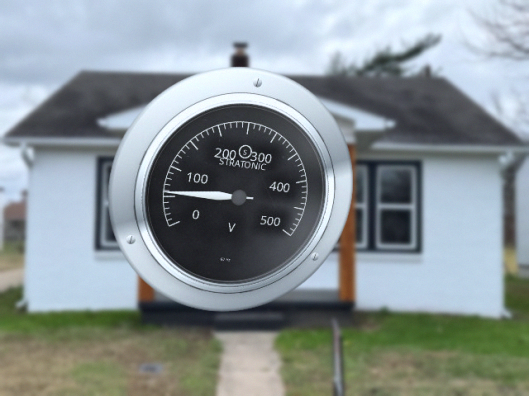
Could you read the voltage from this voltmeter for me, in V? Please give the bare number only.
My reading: 60
